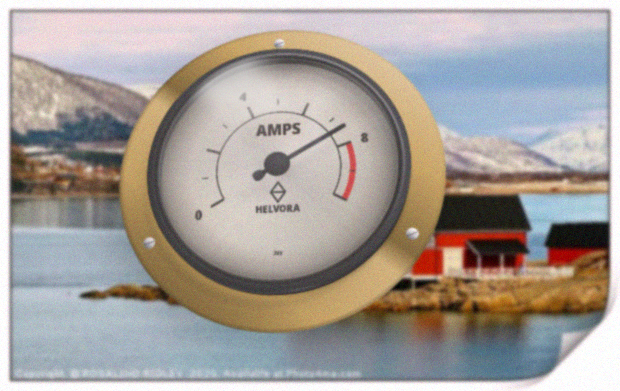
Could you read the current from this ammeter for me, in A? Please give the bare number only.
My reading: 7.5
